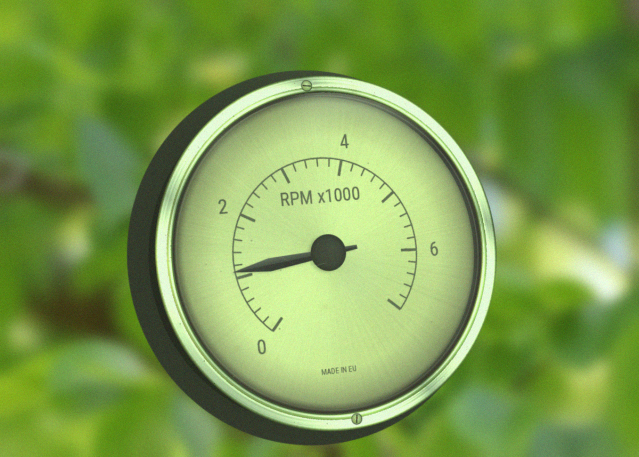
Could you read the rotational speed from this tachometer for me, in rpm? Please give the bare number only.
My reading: 1100
